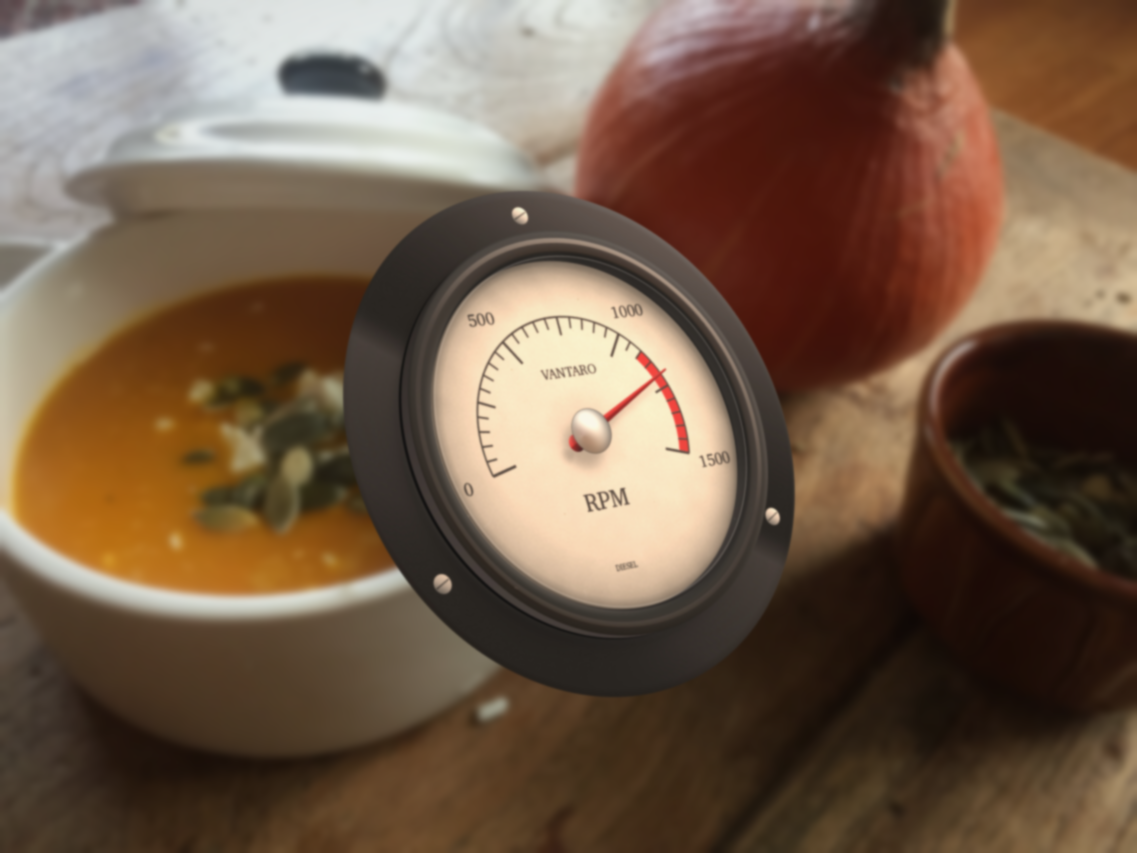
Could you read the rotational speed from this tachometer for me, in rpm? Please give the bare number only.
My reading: 1200
